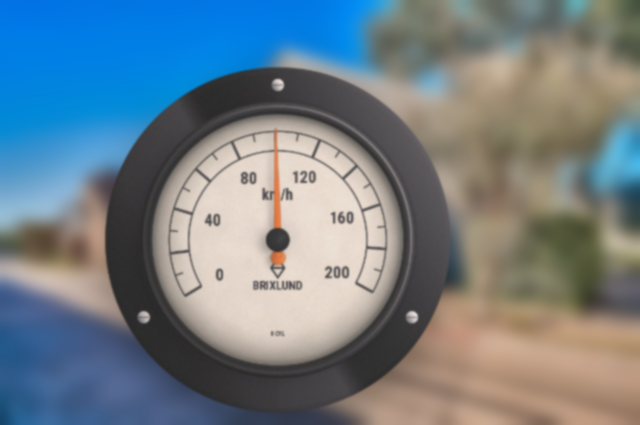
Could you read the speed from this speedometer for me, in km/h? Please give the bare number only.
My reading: 100
